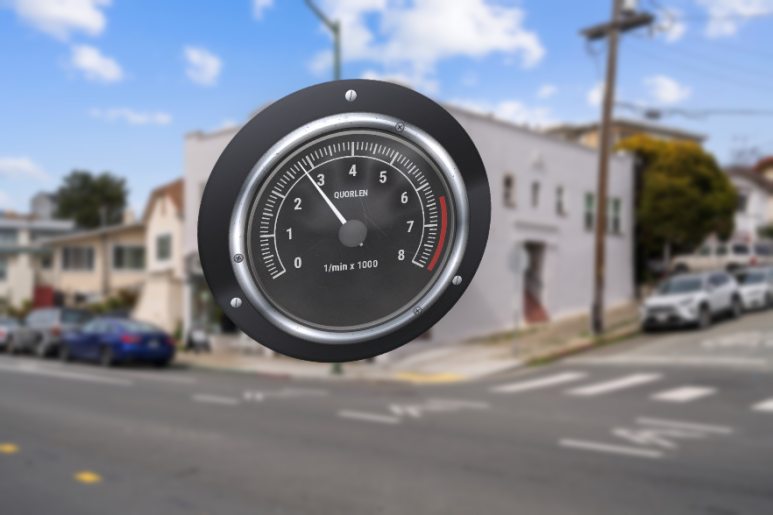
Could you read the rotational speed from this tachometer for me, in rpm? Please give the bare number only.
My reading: 2800
